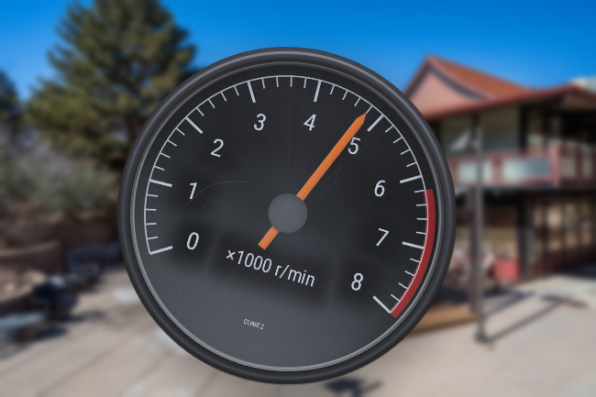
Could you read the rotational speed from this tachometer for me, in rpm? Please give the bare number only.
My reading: 4800
